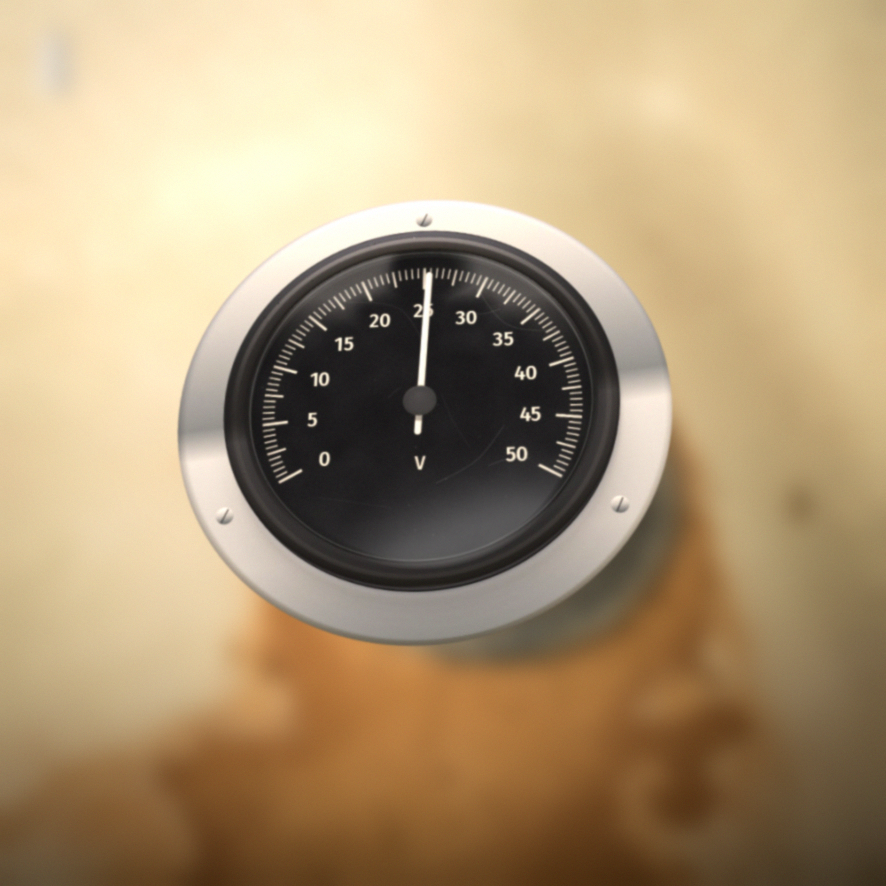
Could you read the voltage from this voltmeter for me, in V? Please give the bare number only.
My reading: 25.5
